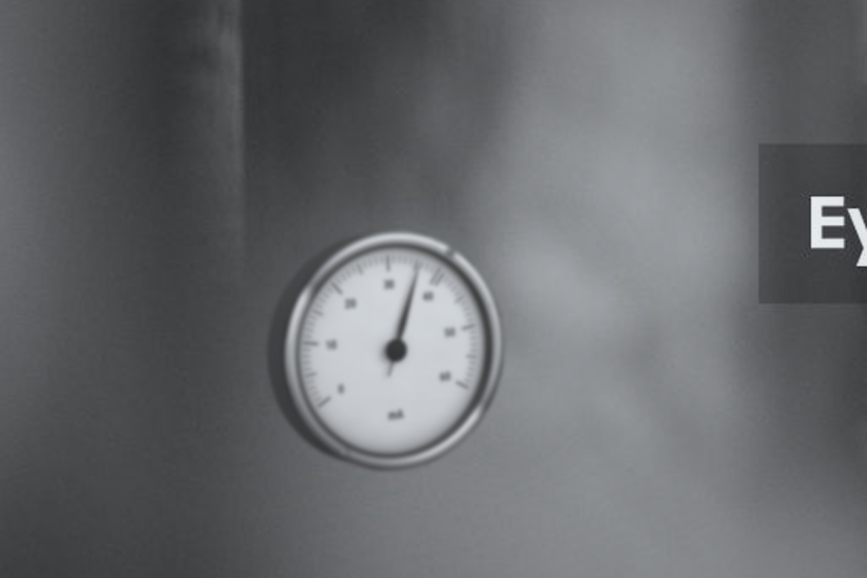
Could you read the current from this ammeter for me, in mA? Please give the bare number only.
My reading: 35
